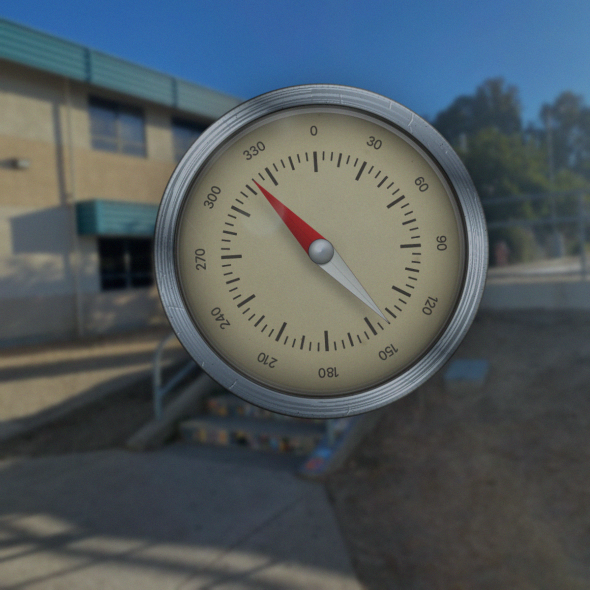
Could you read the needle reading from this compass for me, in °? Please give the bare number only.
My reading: 320
